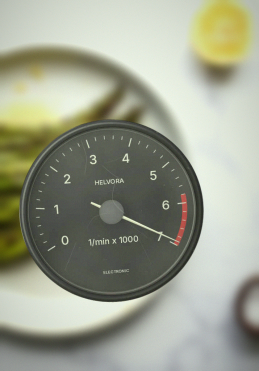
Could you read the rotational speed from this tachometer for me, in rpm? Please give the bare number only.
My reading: 6900
